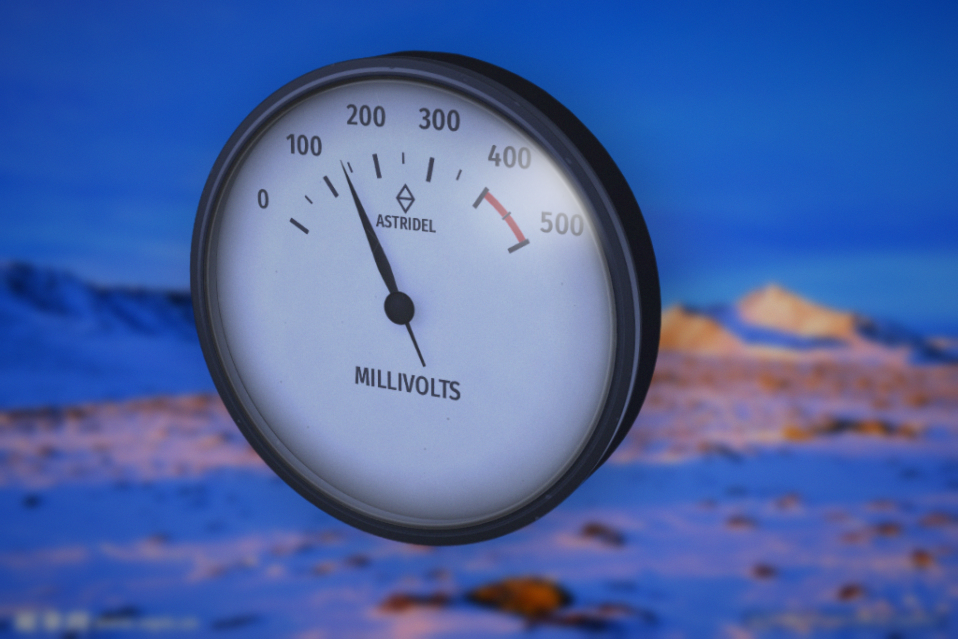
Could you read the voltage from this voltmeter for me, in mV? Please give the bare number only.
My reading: 150
